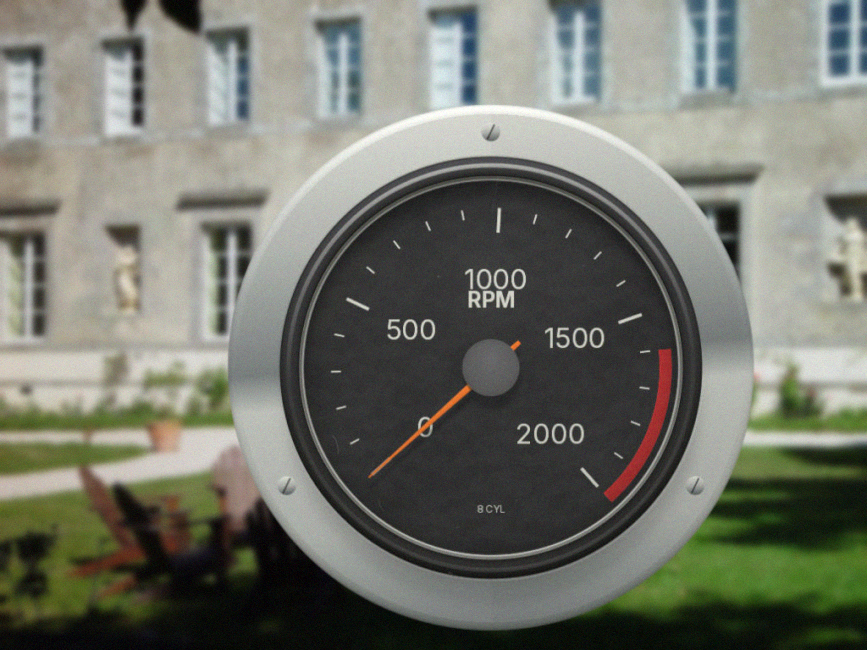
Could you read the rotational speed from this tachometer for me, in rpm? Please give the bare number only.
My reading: 0
